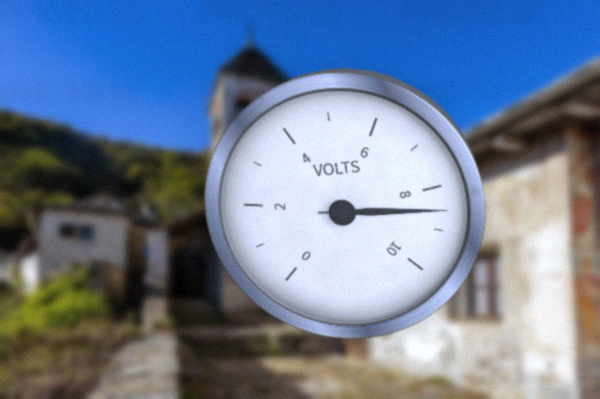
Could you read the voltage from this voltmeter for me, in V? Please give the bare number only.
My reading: 8.5
